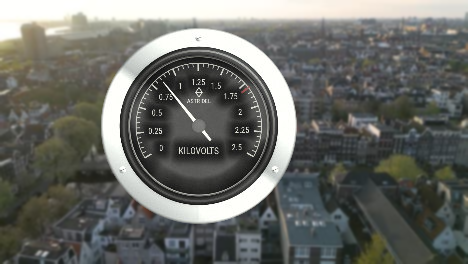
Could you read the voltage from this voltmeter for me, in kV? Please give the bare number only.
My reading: 0.85
